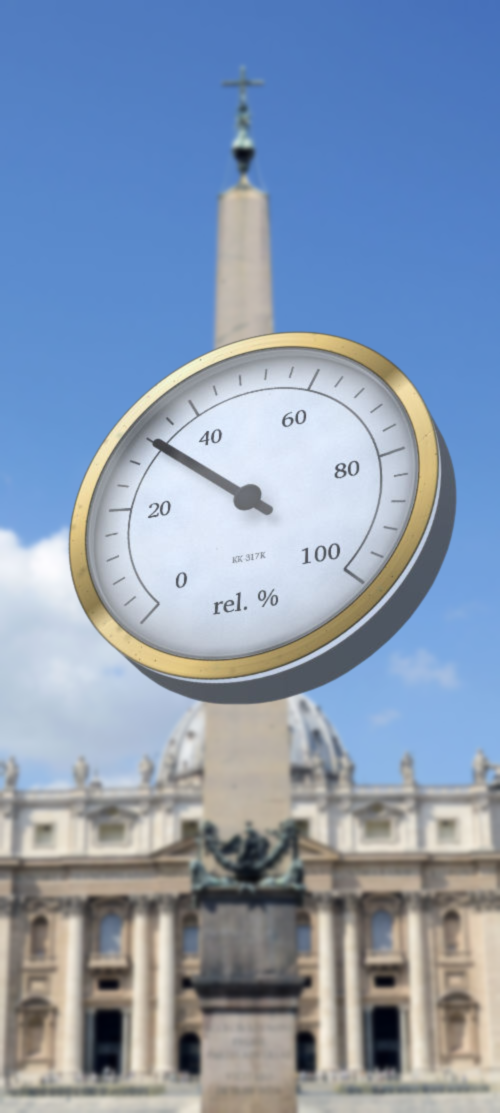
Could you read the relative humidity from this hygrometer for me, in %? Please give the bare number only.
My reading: 32
